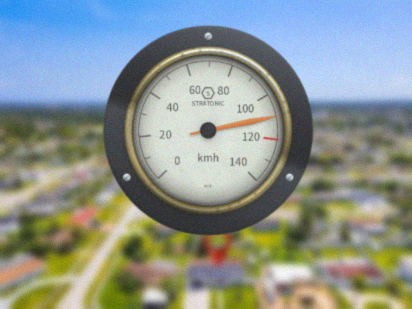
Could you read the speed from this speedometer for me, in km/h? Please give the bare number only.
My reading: 110
